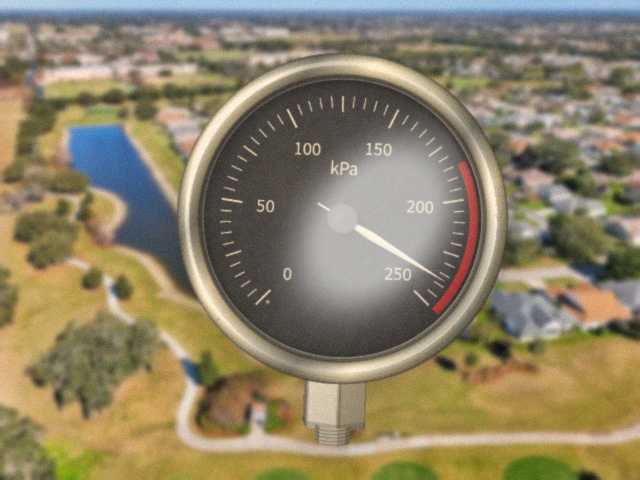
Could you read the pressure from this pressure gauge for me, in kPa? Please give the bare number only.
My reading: 237.5
